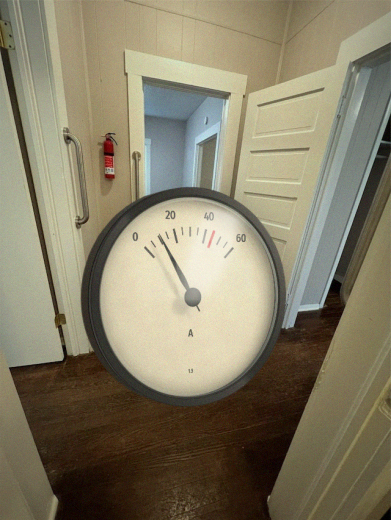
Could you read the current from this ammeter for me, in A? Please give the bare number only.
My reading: 10
